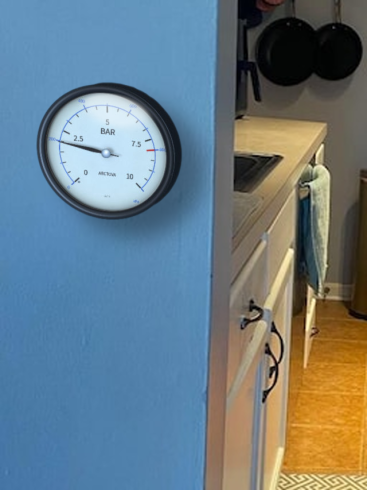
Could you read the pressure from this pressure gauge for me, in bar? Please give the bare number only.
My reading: 2
